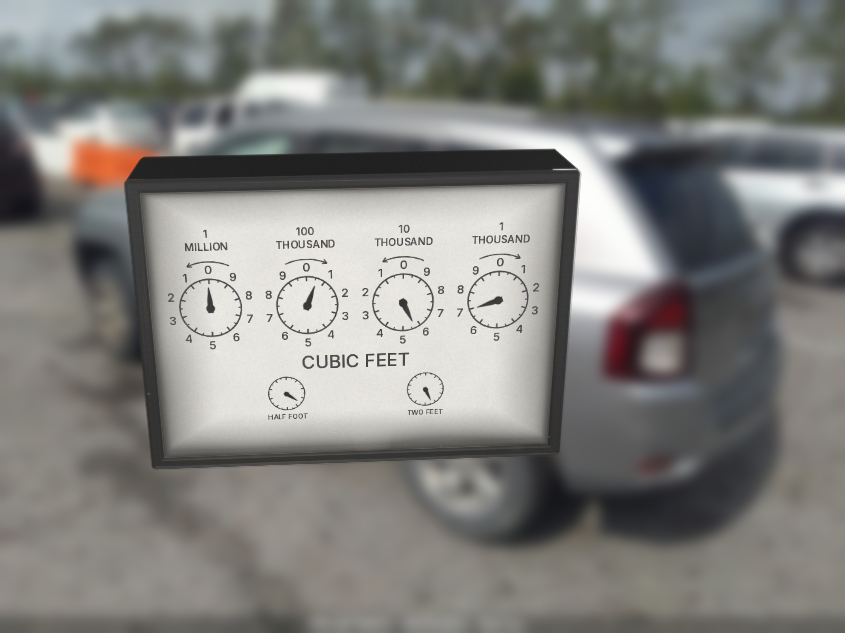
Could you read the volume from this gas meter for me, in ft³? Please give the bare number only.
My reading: 5700
